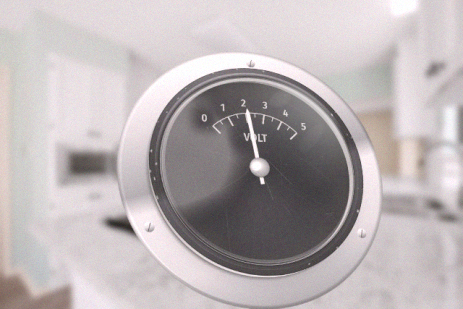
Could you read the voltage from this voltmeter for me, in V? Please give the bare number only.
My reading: 2
